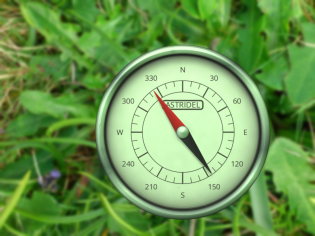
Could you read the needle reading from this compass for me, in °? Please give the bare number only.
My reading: 325
